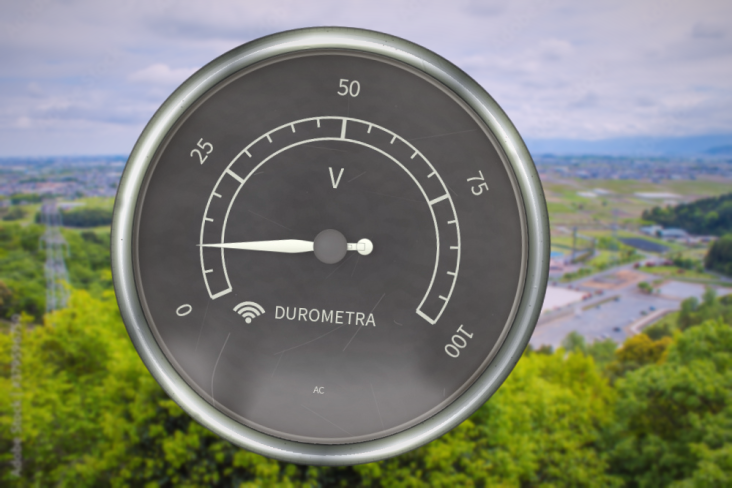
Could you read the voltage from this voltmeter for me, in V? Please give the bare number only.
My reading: 10
